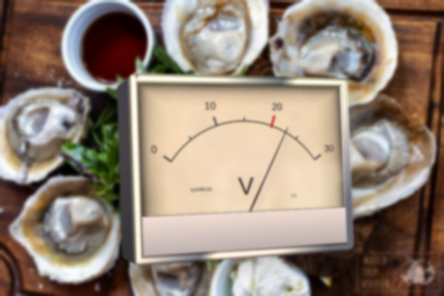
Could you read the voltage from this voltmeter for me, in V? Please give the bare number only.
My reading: 22.5
